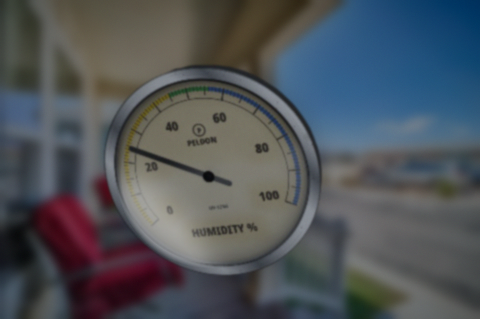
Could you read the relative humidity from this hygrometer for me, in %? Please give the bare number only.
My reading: 25
